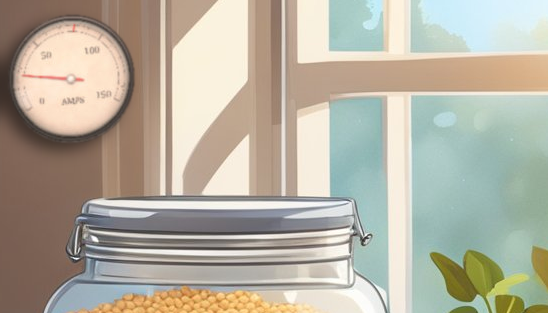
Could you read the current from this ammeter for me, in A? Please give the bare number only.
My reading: 25
